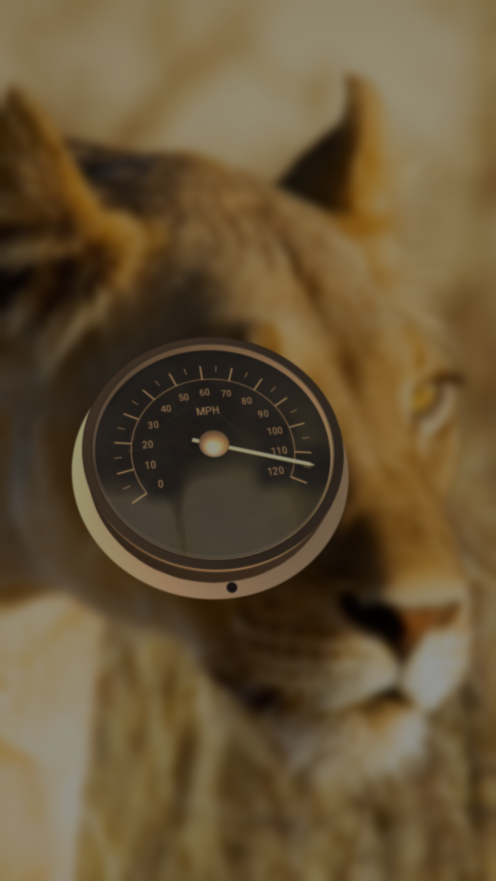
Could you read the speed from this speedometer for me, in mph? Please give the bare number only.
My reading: 115
